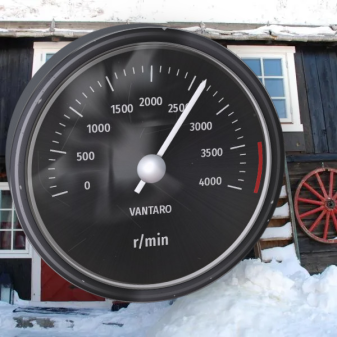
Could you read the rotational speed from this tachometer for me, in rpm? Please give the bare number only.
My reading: 2600
